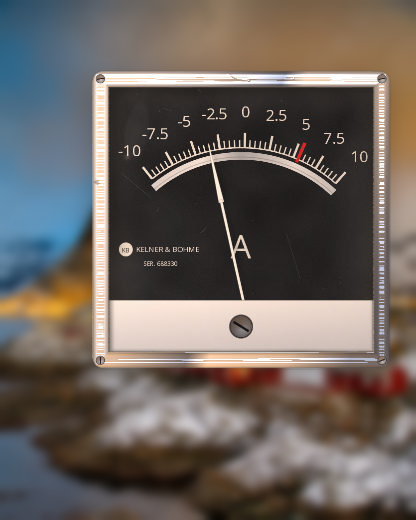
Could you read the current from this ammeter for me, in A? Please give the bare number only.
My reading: -3.5
